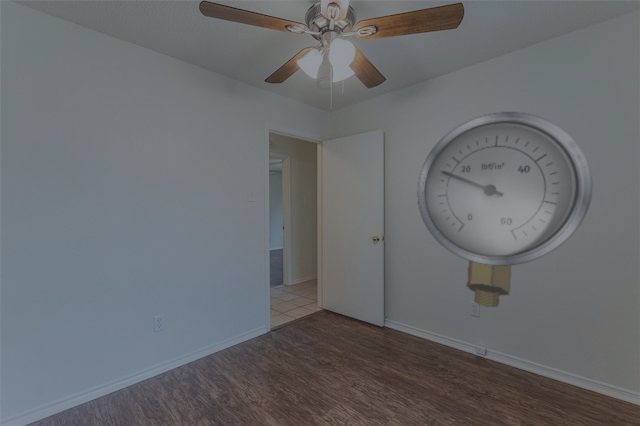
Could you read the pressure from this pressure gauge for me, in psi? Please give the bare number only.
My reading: 16
